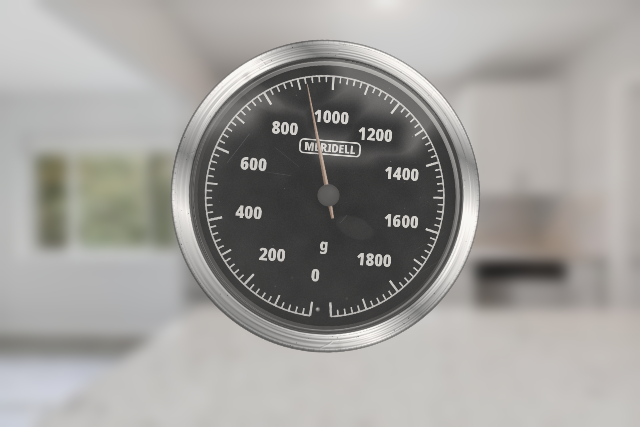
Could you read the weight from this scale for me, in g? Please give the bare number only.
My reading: 920
